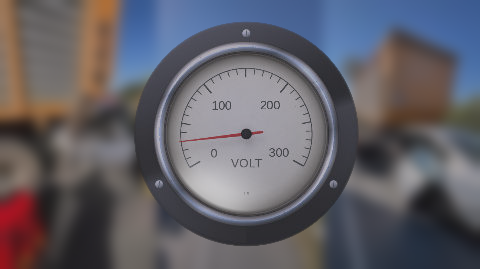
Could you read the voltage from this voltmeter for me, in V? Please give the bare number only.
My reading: 30
